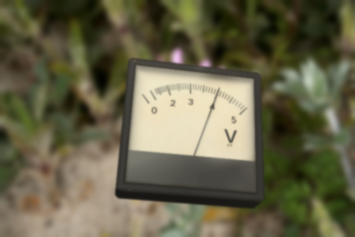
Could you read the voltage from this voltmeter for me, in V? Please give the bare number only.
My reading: 4
